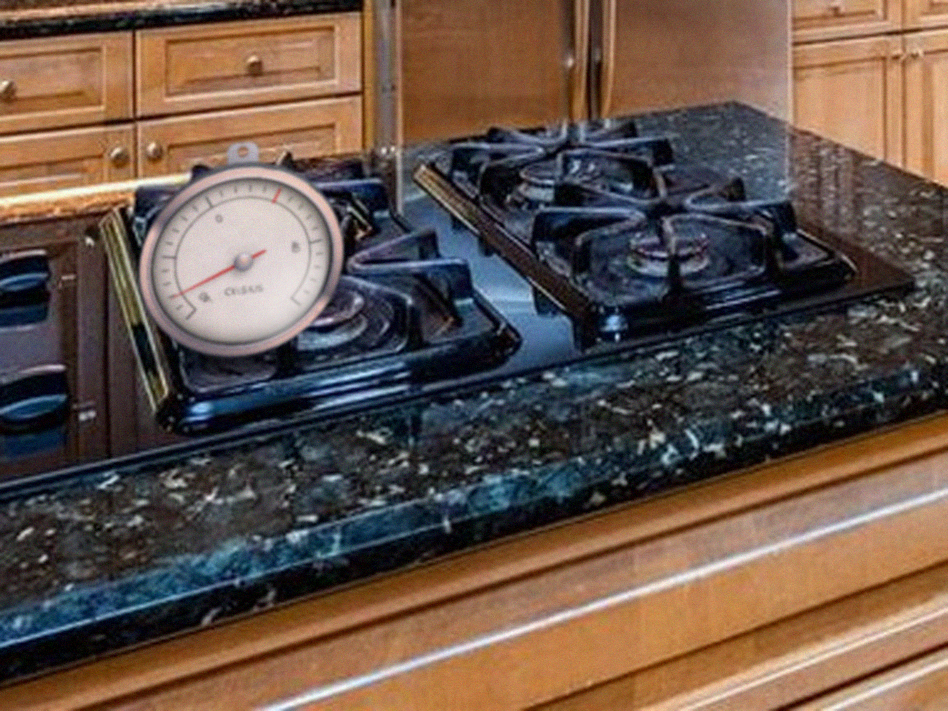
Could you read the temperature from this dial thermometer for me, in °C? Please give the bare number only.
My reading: -32
